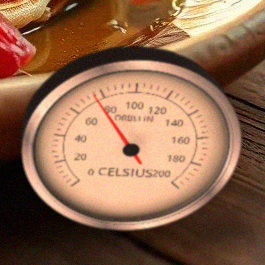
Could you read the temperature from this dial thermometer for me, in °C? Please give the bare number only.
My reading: 76
